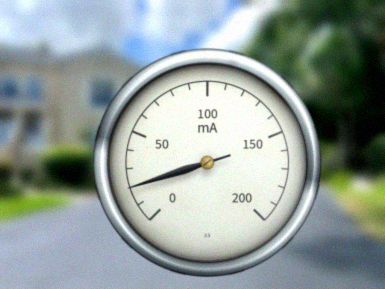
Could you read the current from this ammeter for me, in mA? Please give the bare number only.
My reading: 20
